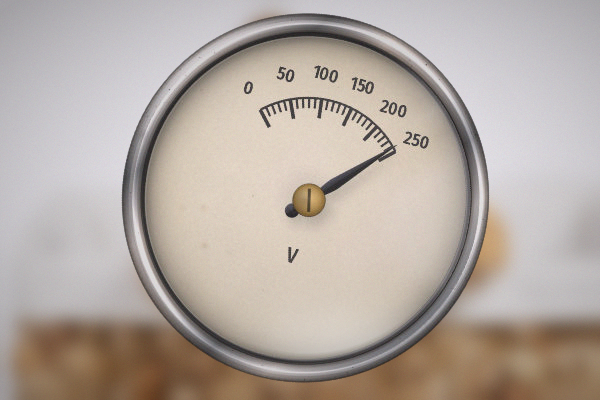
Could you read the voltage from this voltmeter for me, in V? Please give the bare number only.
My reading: 240
